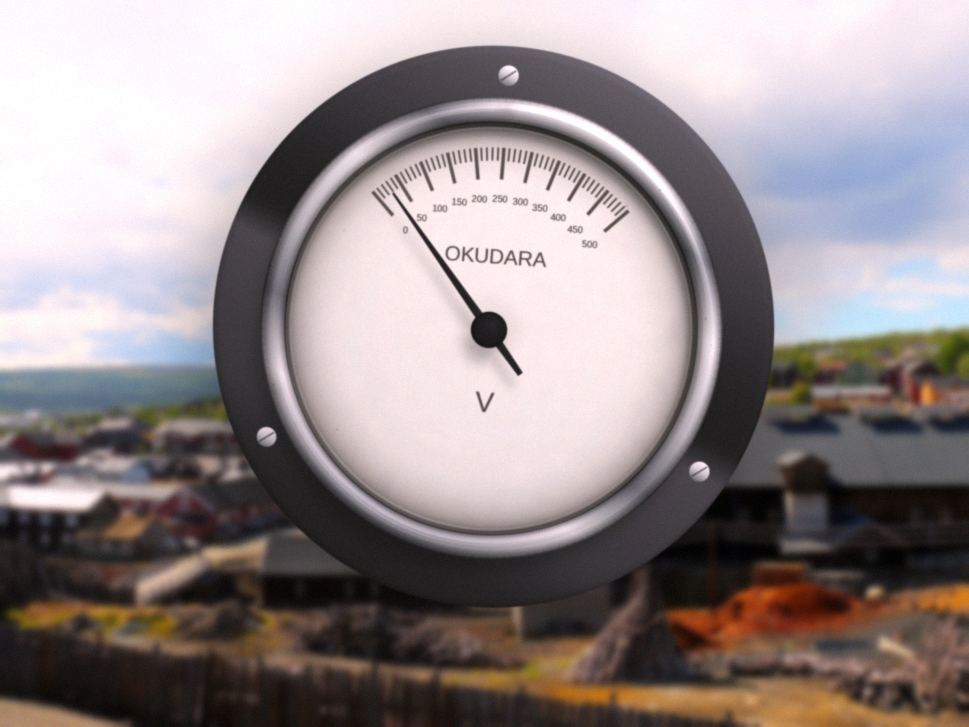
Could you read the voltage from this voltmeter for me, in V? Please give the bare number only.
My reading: 30
